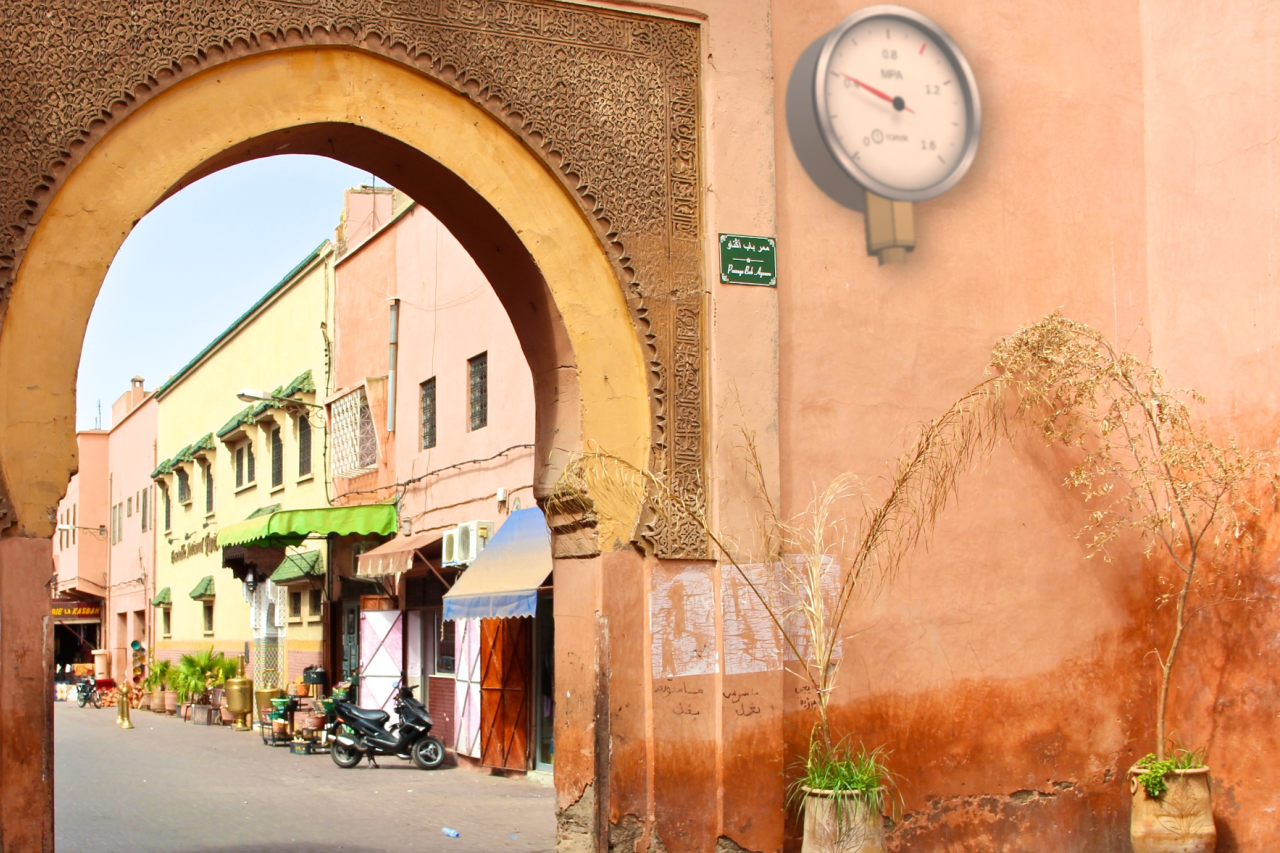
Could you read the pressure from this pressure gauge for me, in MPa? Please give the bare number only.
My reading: 0.4
